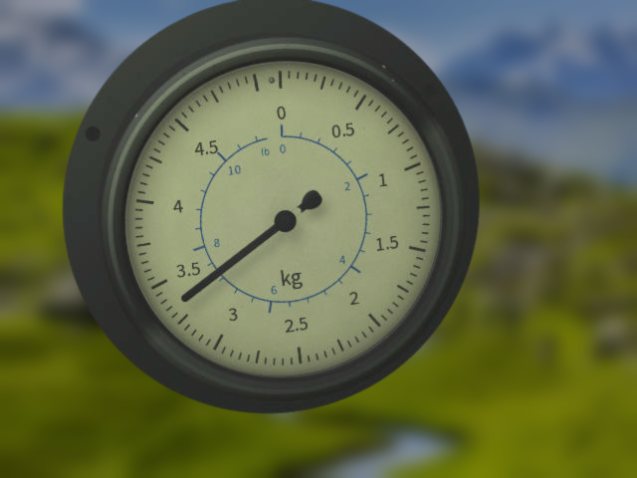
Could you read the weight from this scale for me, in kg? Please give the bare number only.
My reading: 3.35
